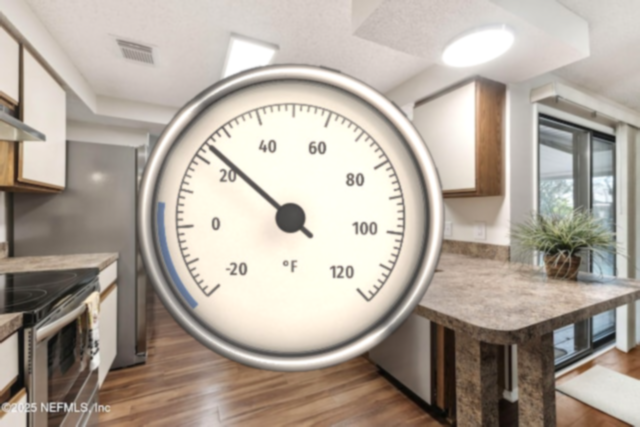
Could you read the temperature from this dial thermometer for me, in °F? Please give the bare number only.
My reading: 24
